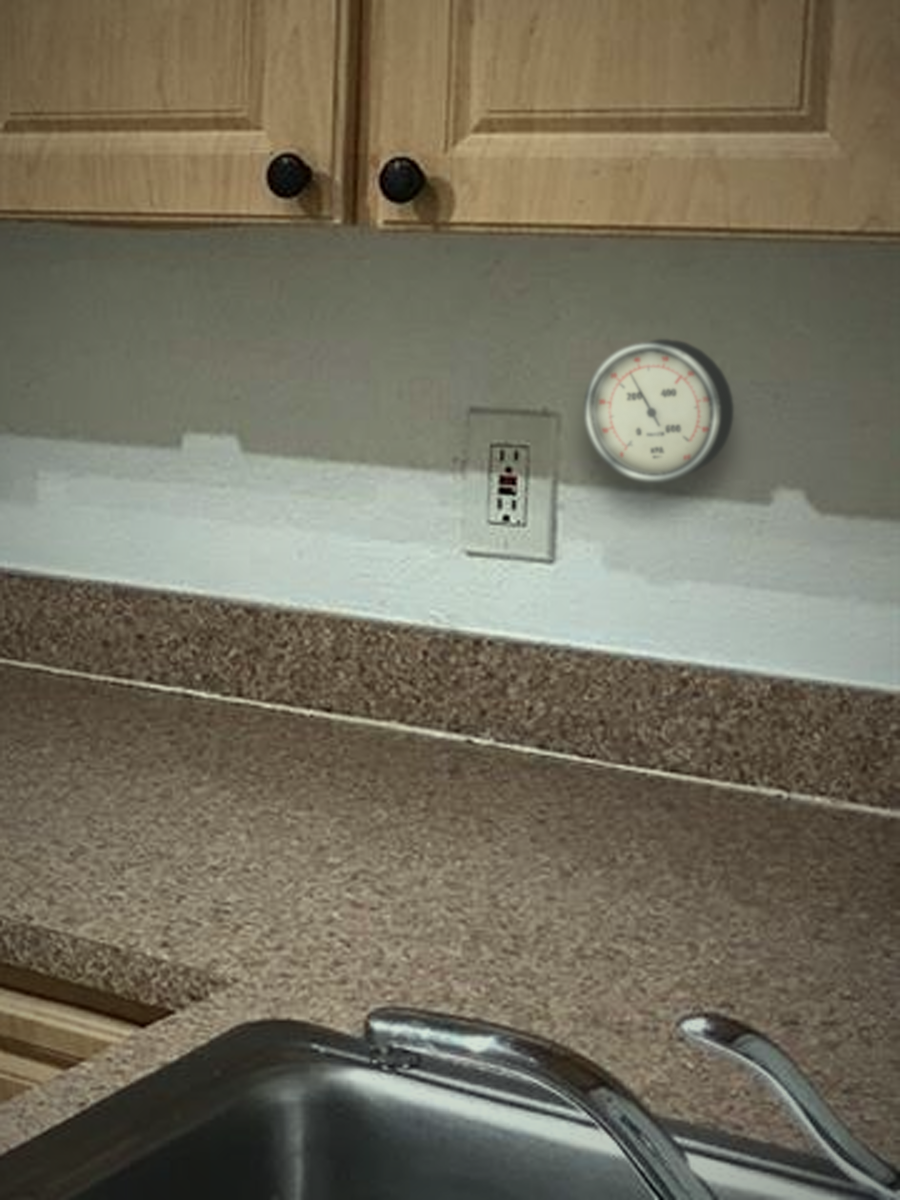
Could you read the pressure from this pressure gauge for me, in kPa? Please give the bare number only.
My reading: 250
